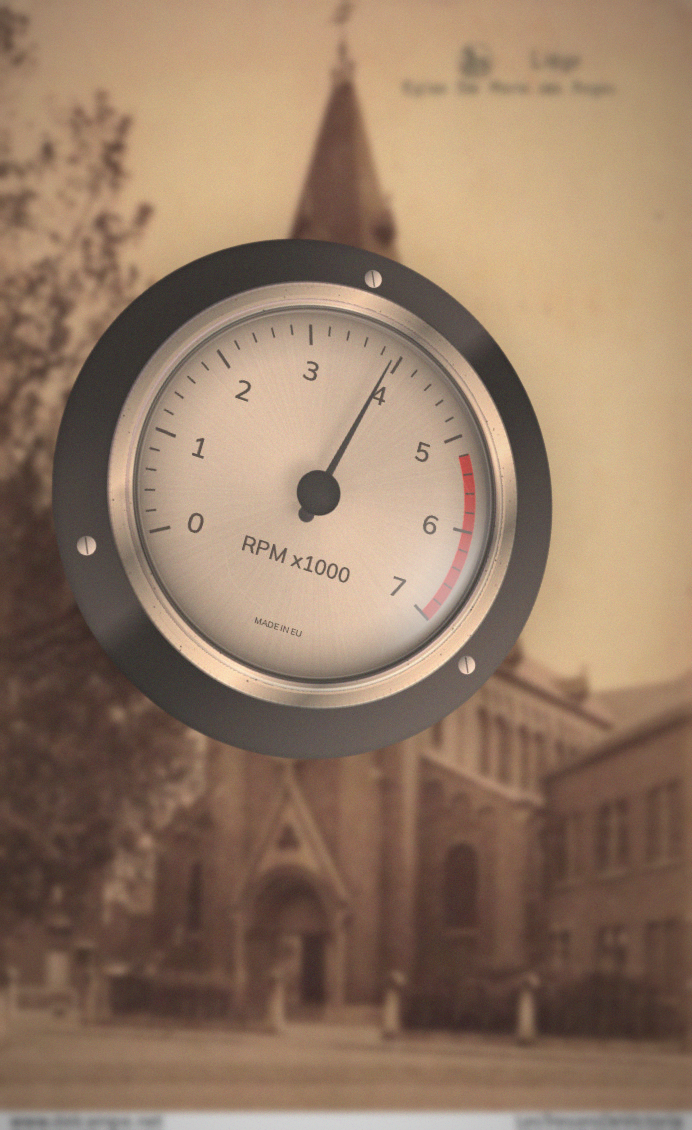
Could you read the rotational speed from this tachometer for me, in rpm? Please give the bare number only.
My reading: 3900
